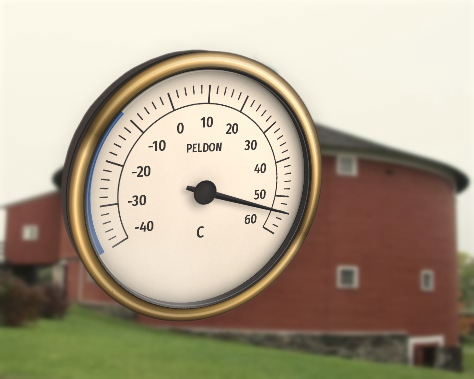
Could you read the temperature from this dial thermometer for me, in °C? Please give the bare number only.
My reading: 54
